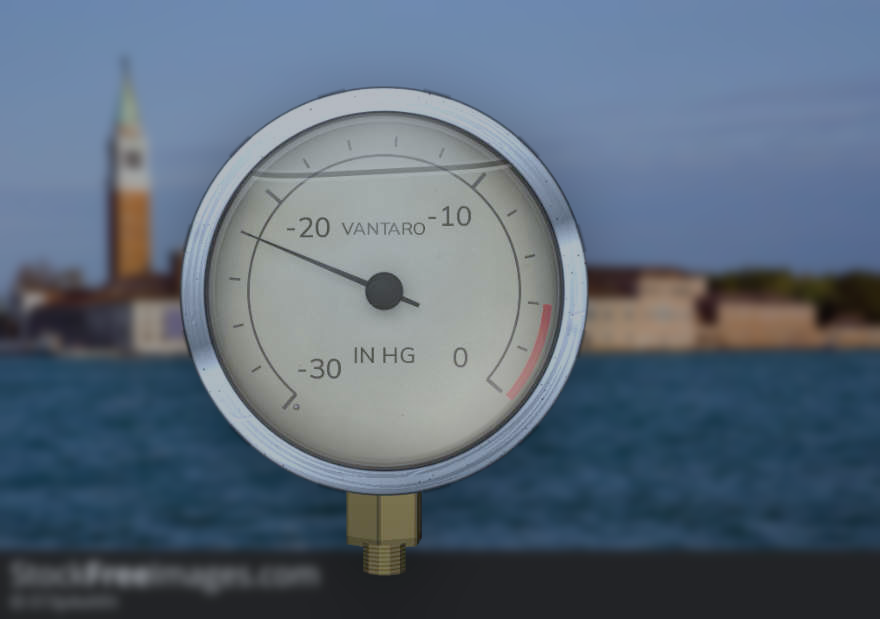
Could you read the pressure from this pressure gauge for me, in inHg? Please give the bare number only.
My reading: -22
